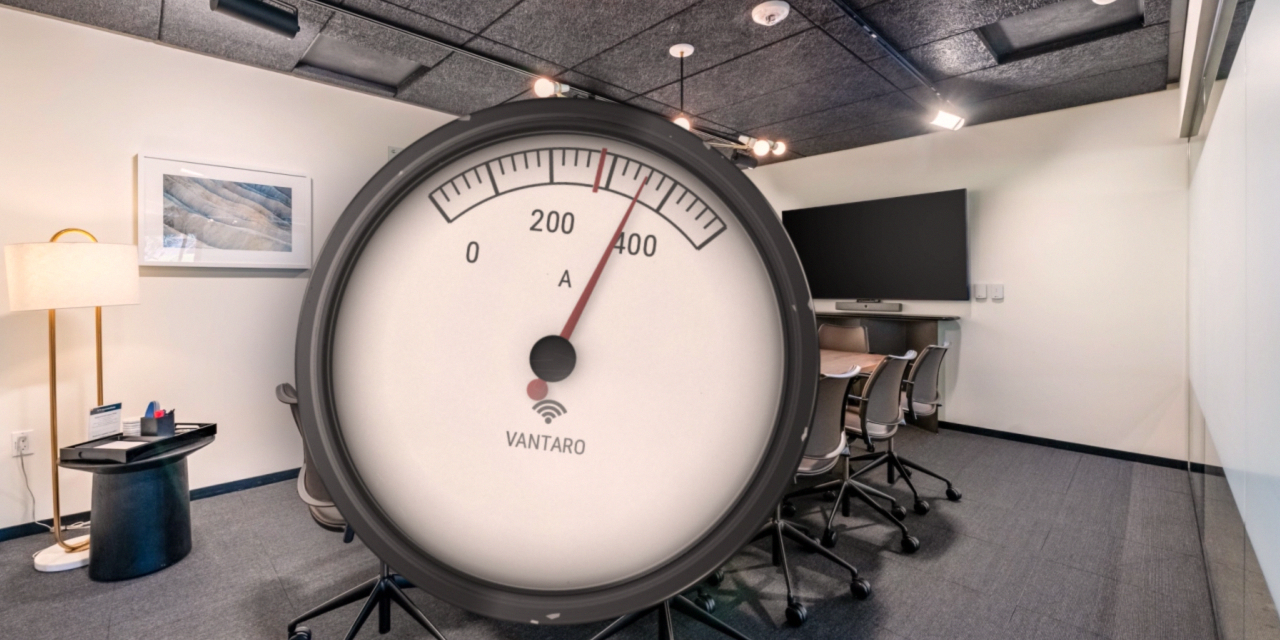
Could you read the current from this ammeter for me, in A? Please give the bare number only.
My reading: 360
